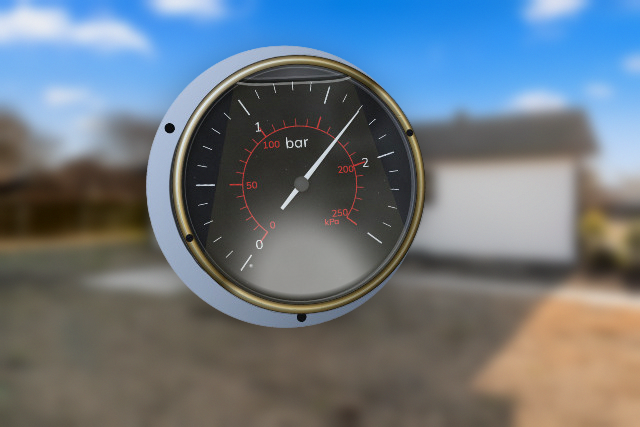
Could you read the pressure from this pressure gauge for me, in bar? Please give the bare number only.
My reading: 1.7
